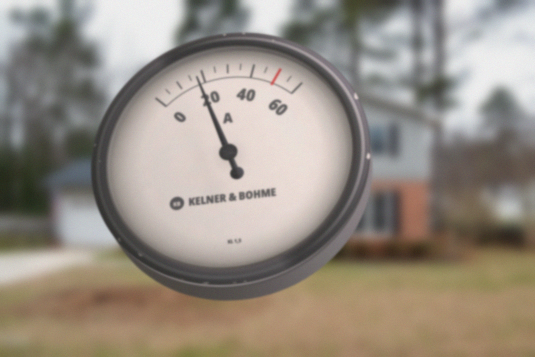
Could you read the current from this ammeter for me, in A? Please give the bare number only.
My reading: 17.5
